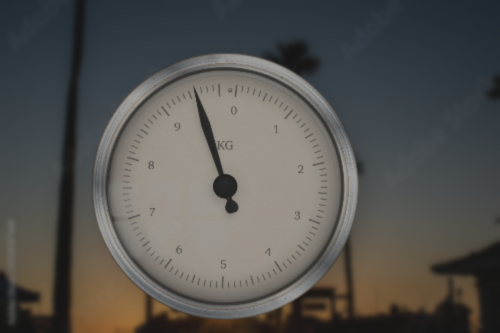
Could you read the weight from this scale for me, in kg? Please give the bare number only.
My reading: 9.6
